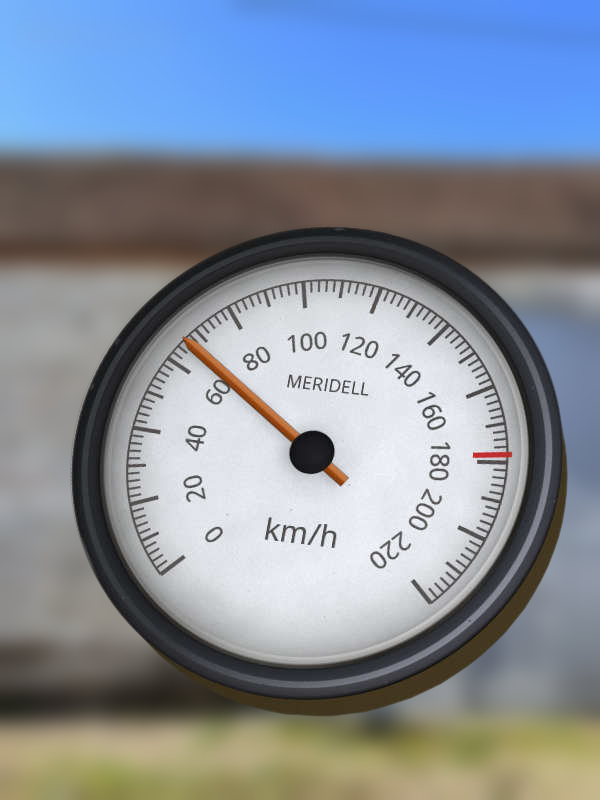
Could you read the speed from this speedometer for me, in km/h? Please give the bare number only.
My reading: 66
